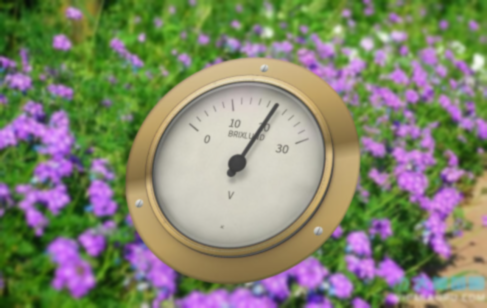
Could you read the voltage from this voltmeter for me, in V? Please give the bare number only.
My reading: 20
